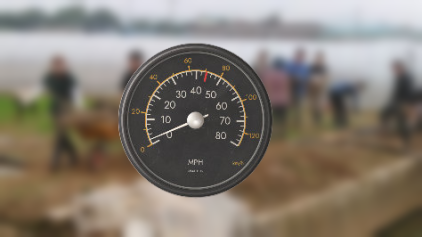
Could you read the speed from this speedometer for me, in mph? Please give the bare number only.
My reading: 2
